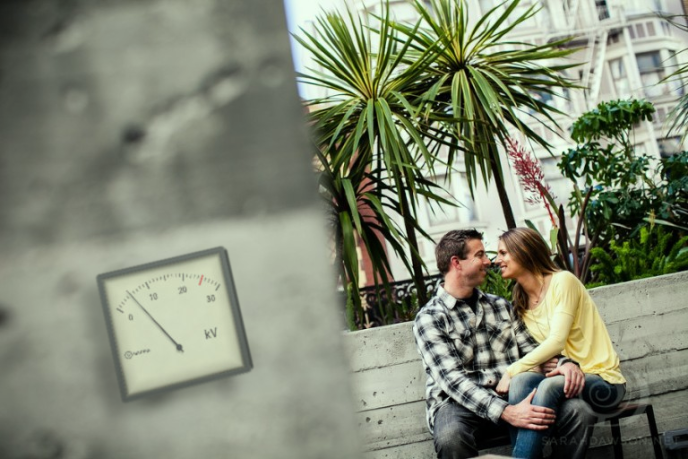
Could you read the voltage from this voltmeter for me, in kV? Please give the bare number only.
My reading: 5
